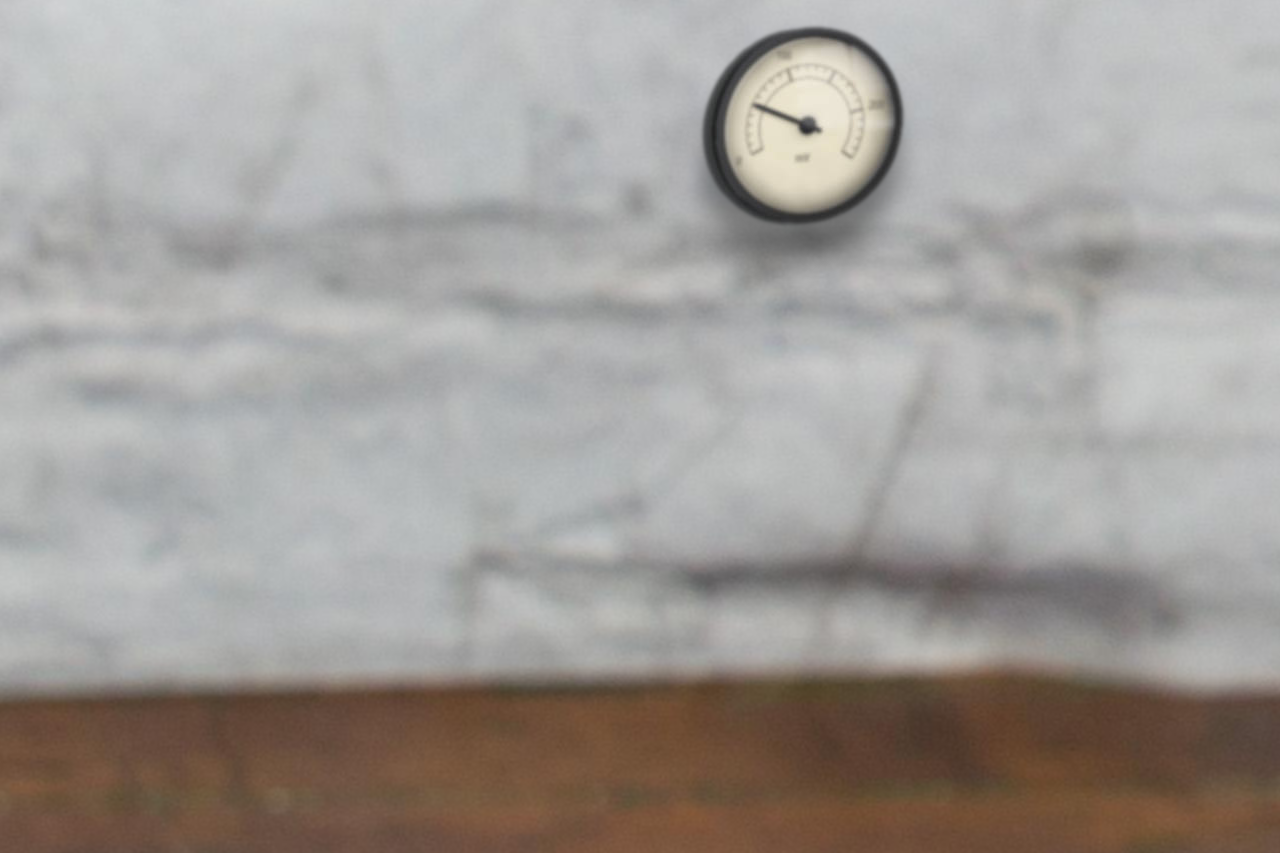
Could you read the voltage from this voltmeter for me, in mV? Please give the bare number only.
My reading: 50
